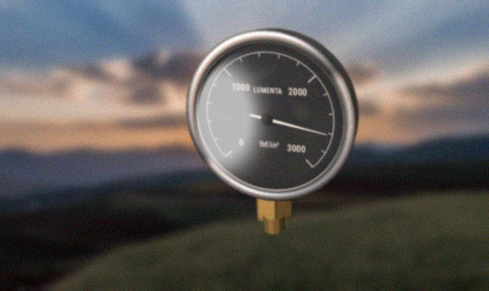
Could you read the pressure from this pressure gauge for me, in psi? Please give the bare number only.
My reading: 2600
